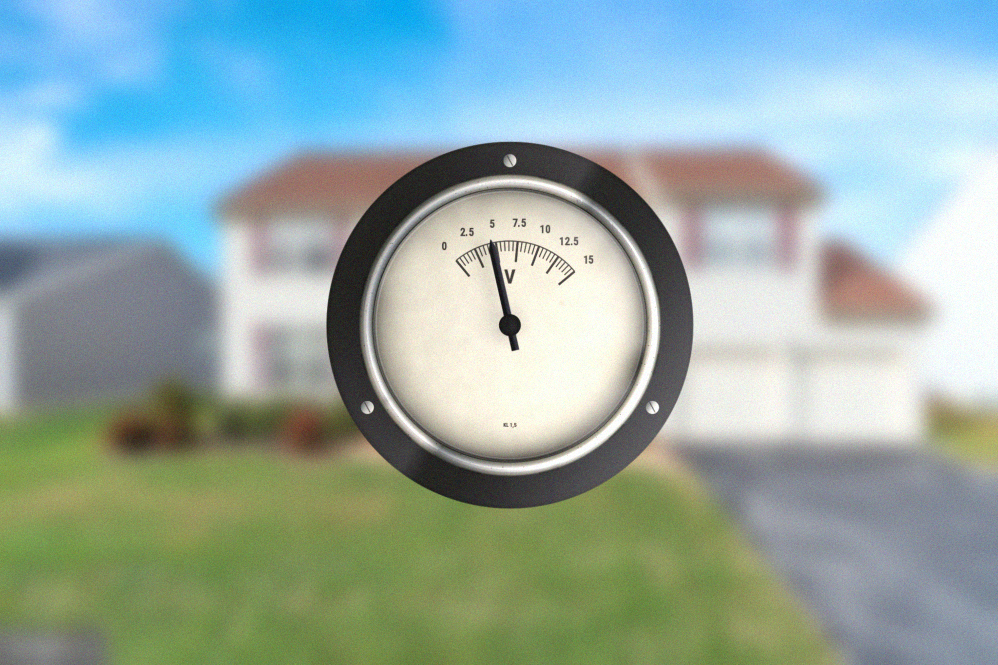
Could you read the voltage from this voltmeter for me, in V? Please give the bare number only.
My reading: 4.5
